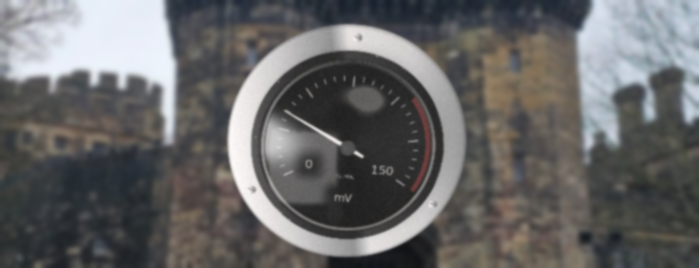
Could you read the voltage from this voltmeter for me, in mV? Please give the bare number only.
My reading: 35
